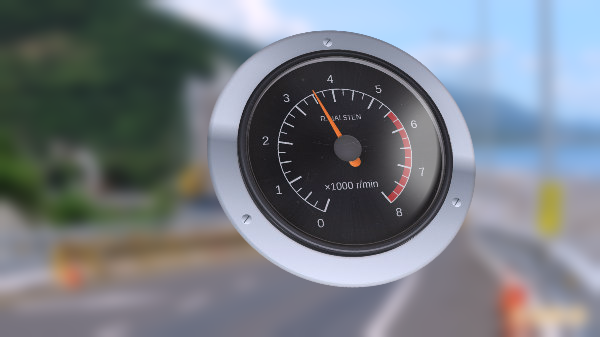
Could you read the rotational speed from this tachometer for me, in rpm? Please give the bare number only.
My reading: 3500
